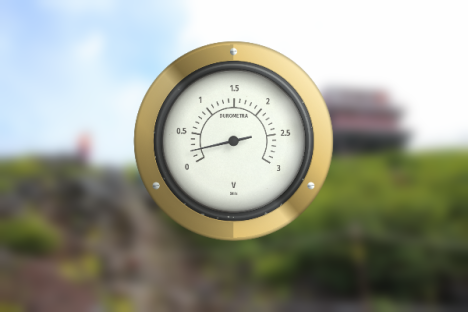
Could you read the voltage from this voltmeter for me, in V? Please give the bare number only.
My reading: 0.2
